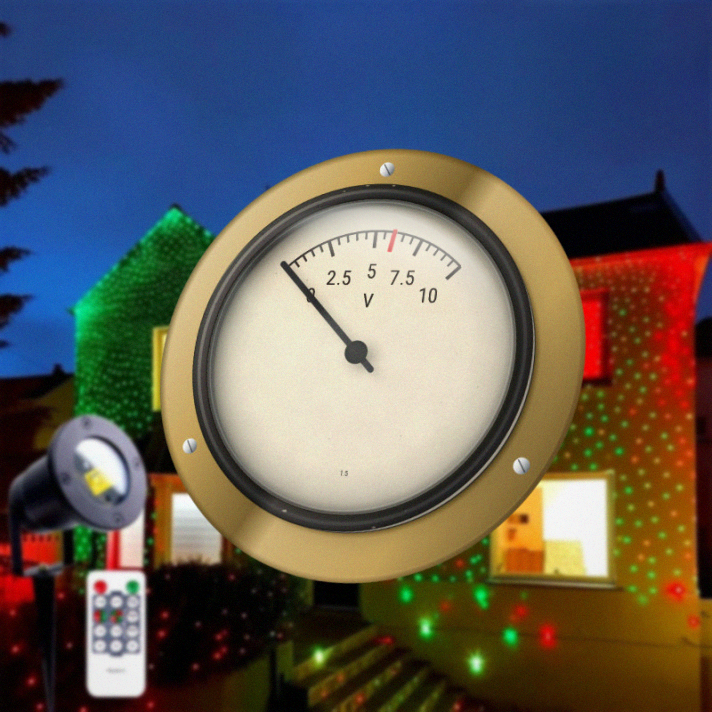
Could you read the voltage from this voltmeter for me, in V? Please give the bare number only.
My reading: 0
